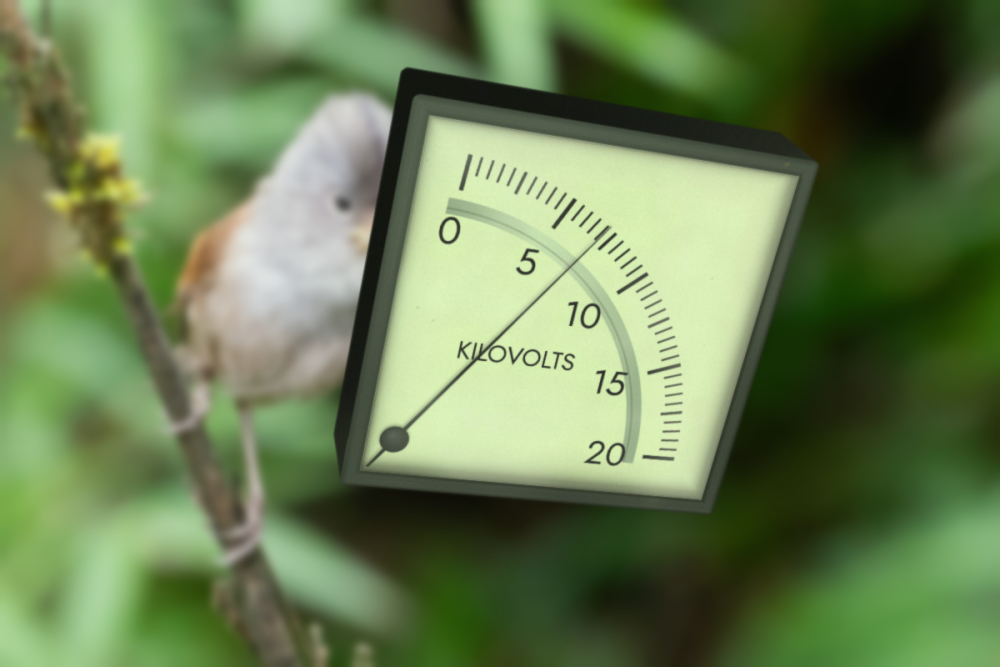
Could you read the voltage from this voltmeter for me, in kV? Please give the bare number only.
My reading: 7
